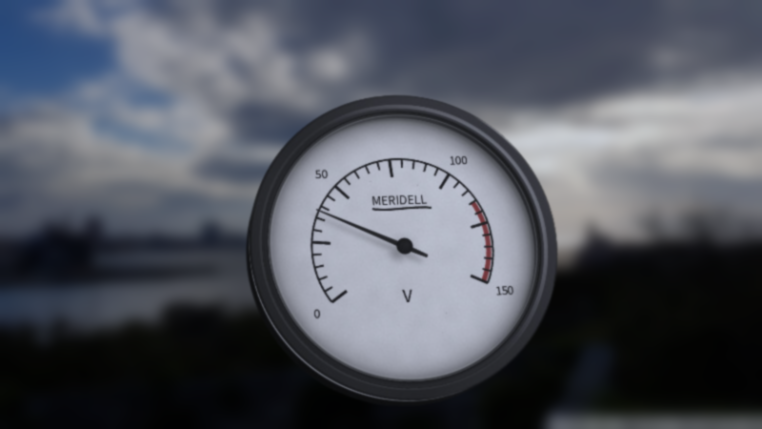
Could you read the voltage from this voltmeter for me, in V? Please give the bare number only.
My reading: 37.5
